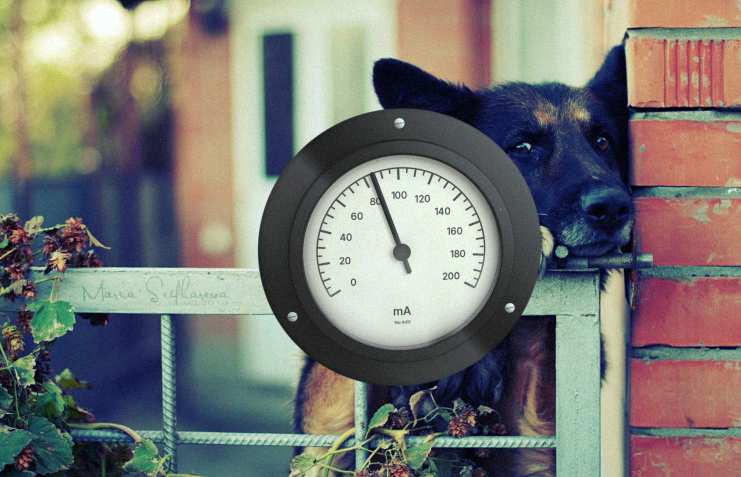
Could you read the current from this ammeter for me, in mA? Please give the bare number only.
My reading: 85
